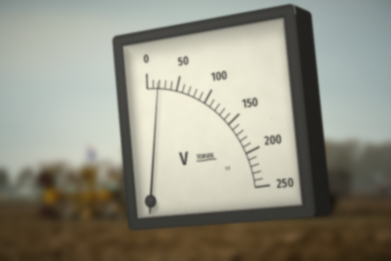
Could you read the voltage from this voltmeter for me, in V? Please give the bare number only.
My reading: 20
